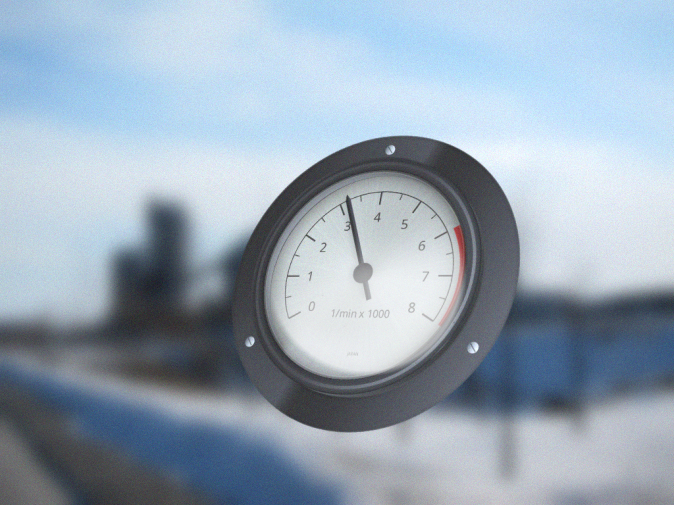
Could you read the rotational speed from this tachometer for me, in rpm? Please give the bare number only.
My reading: 3250
